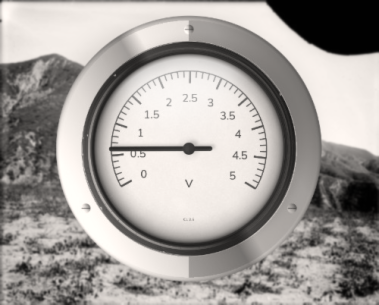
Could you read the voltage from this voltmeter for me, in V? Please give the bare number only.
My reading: 0.6
